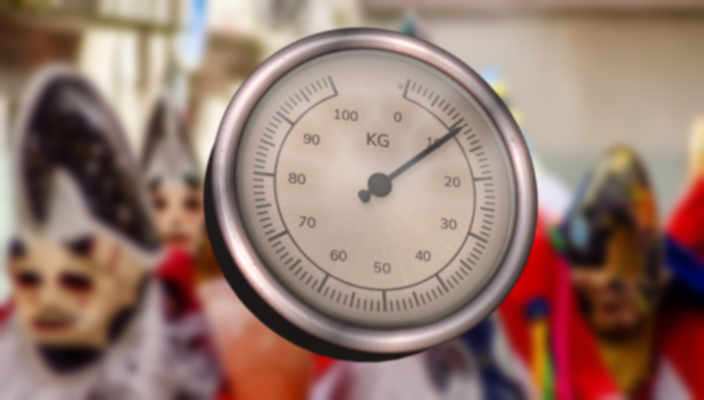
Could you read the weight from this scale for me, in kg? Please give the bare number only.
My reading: 11
